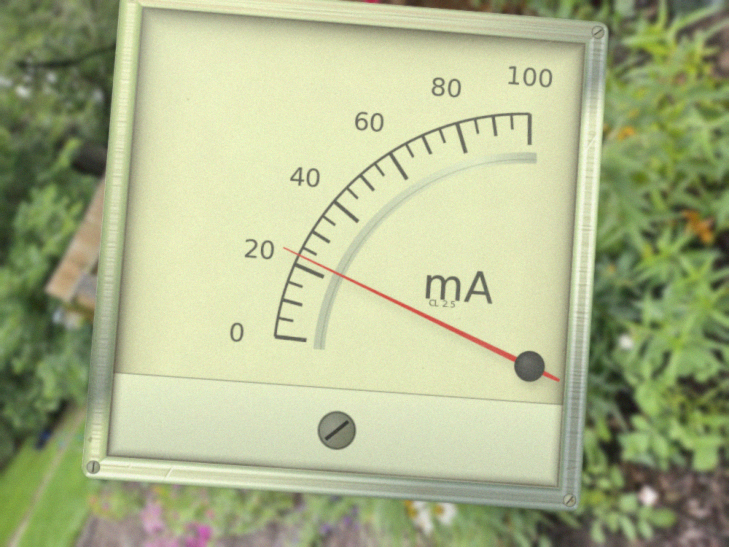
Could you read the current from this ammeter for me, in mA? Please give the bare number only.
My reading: 22.5
